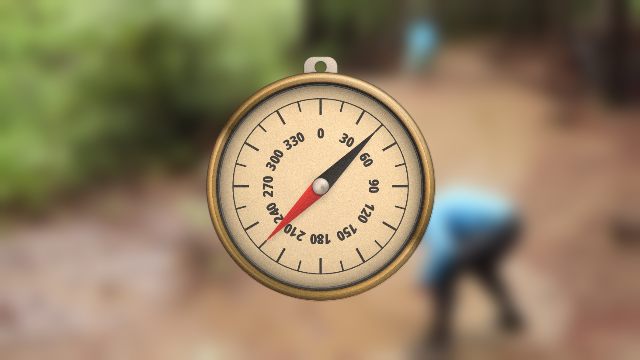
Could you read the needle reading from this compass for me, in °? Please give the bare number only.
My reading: 225
